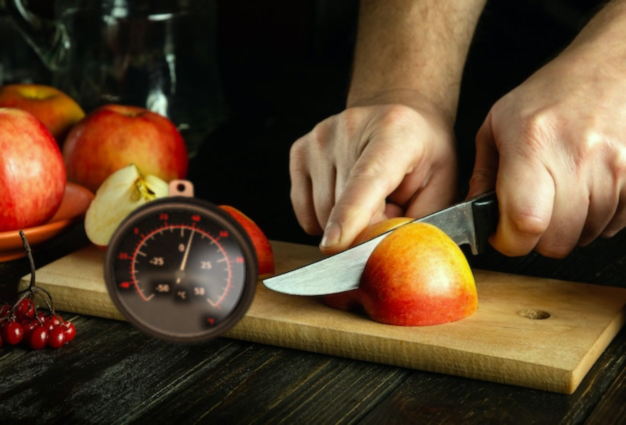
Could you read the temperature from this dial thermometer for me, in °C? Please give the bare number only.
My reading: 5
